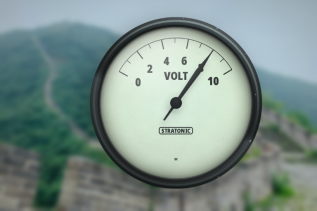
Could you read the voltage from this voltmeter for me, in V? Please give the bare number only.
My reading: 8
